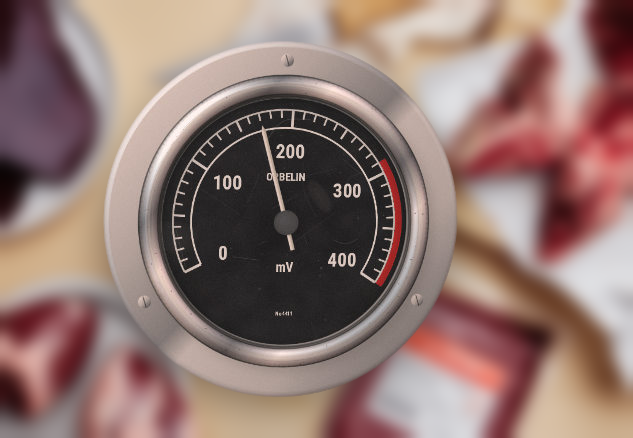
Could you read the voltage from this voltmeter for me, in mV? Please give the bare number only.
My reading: 170
